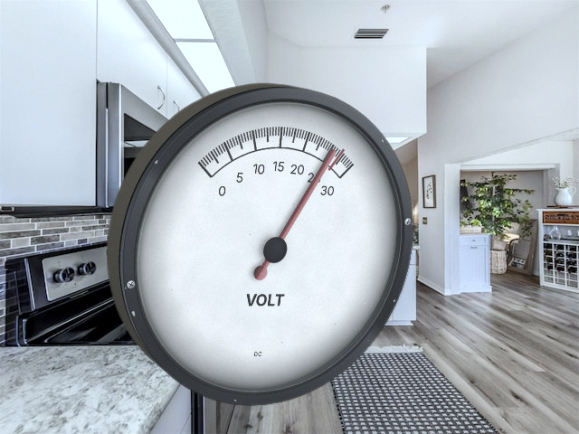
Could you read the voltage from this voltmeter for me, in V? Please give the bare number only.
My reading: 25
